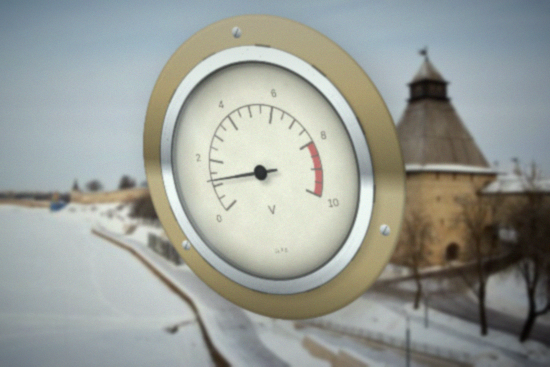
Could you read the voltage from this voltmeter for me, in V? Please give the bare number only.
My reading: 1.25
